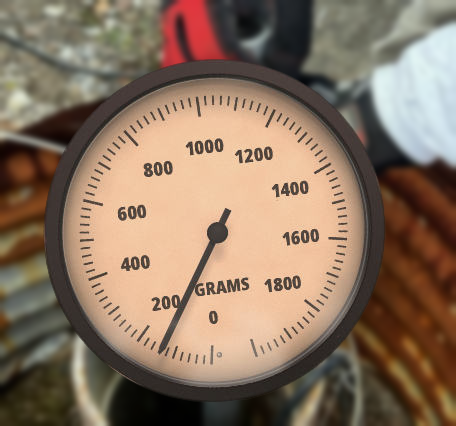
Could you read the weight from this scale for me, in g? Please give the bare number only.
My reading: 140
